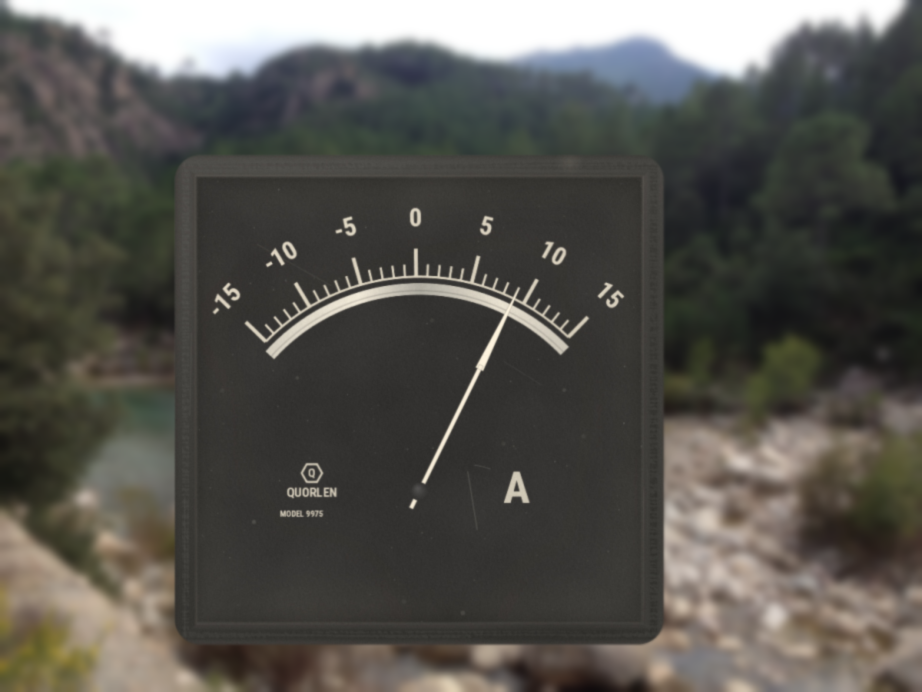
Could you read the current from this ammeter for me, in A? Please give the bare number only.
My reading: 9
